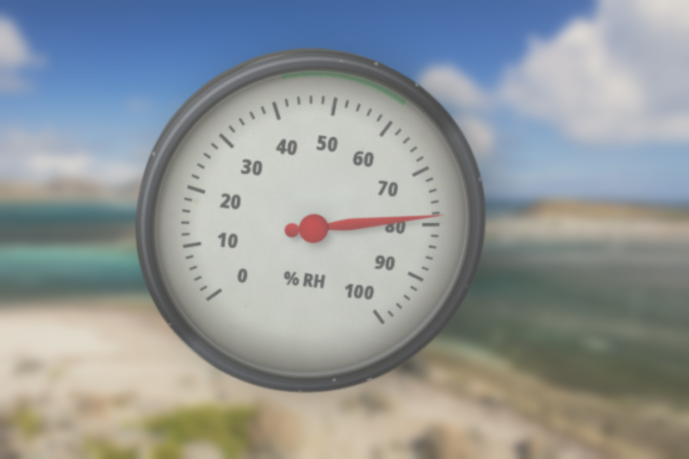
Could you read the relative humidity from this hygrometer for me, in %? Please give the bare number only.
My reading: 78
